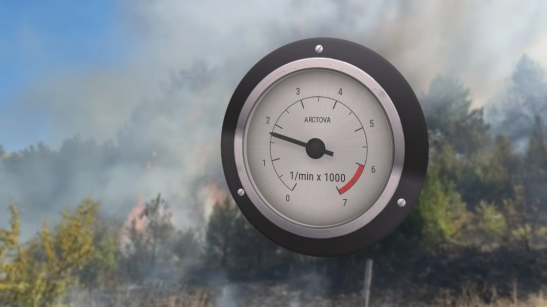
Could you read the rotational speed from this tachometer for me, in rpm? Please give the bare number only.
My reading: 1750
